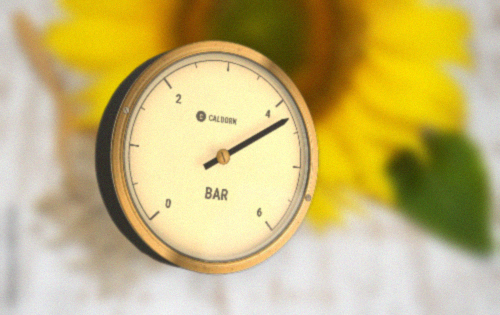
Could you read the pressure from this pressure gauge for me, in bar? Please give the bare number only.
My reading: 4.25
